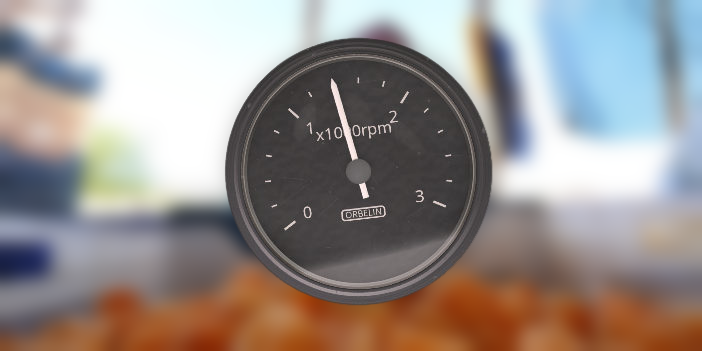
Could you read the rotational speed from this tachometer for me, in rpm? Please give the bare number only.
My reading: 1400
